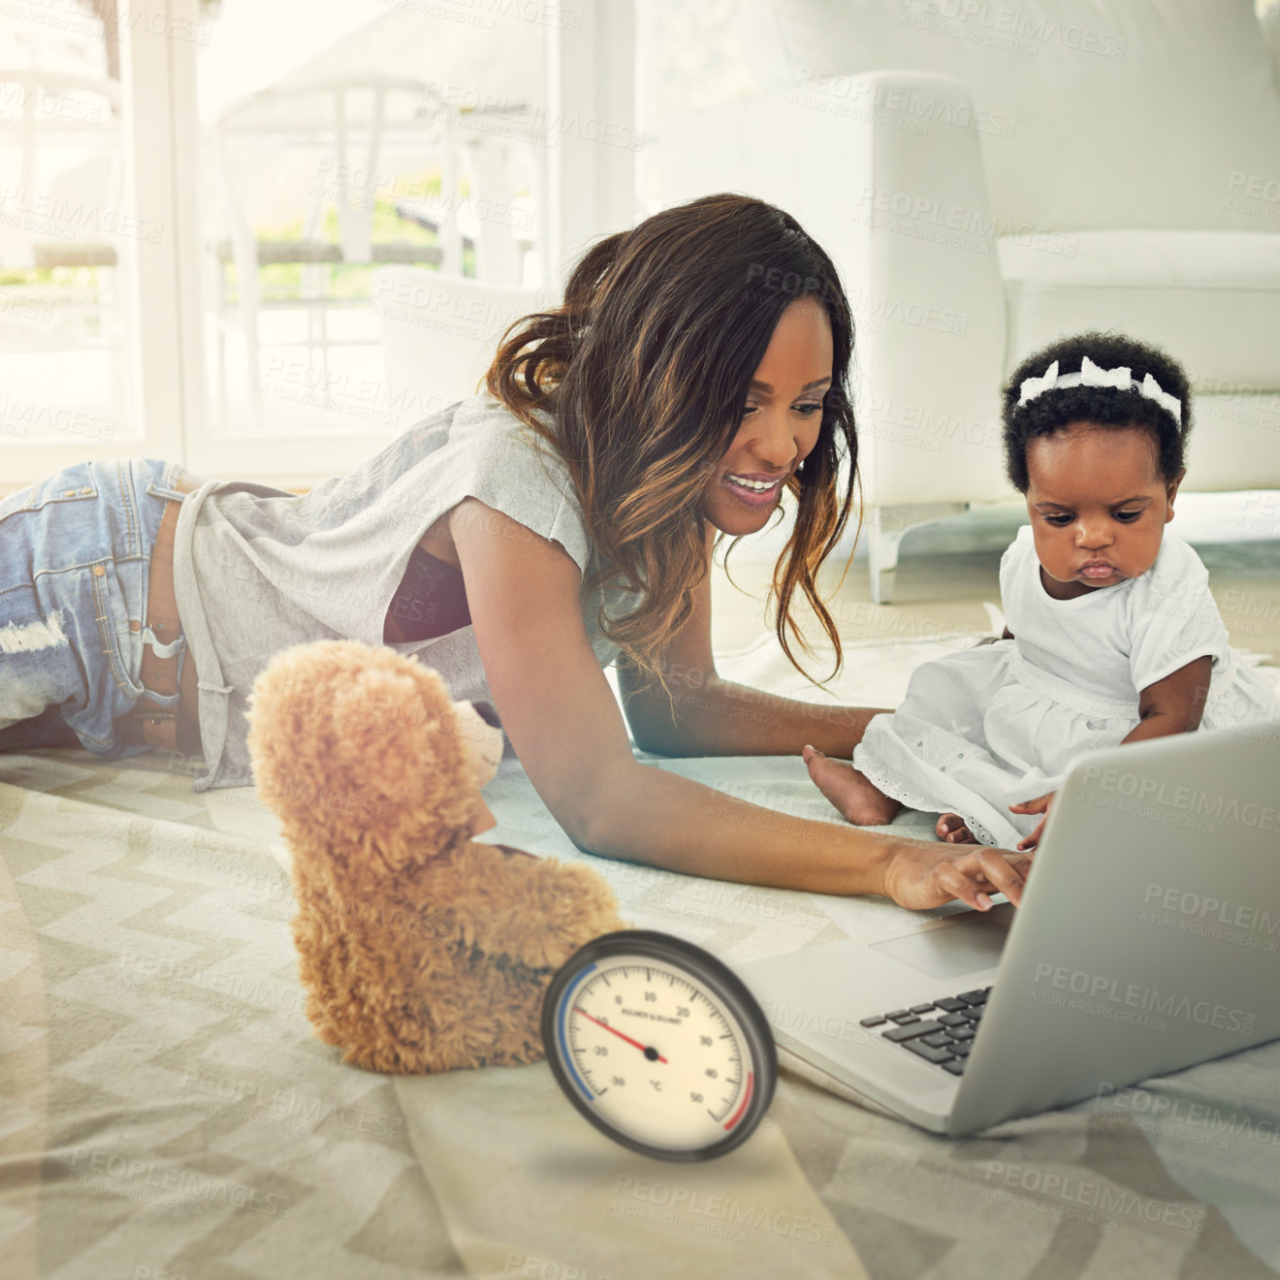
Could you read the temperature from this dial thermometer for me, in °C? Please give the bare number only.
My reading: -10
